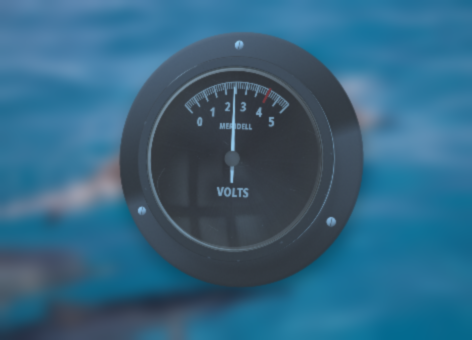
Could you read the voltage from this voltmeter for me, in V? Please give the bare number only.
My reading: 2.5
